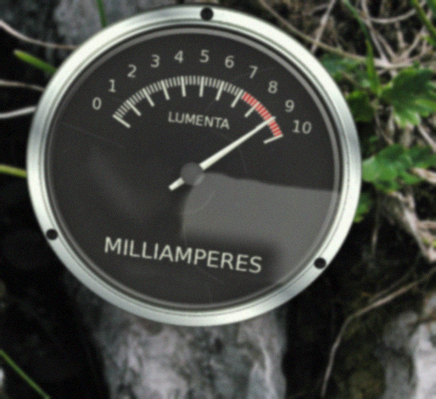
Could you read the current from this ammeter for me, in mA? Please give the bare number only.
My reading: 9
